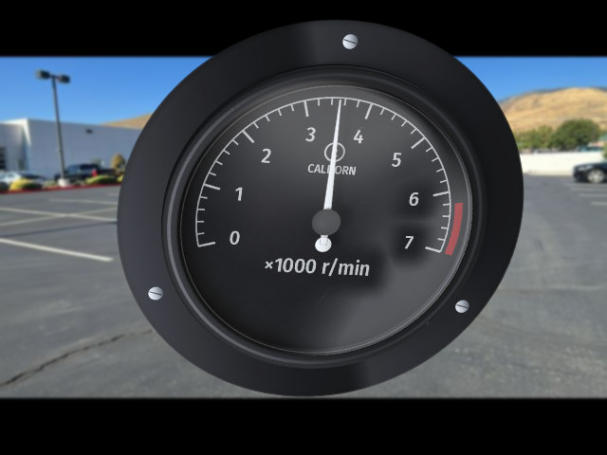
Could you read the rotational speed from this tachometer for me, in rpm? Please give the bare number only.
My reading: 3500
